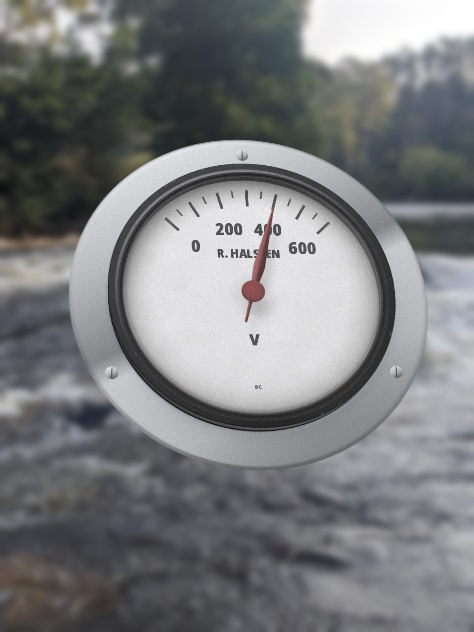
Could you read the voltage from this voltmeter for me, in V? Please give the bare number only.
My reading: 400
